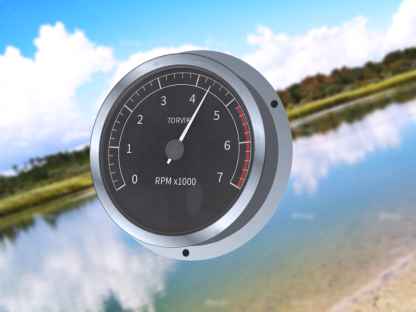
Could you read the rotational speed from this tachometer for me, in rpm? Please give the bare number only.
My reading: 4400
